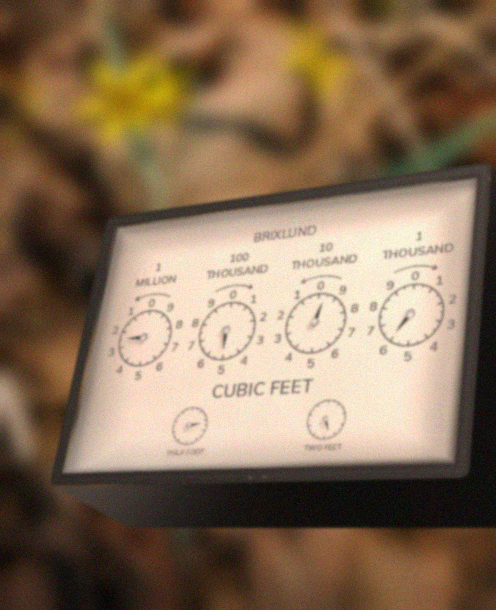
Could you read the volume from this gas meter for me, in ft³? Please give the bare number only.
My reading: 249600
